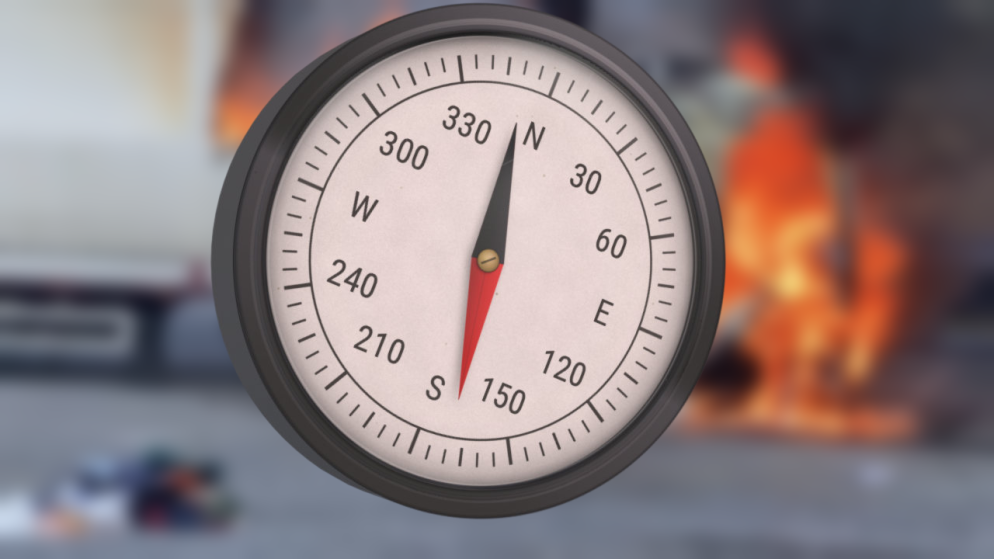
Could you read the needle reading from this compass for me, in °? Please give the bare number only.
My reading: 170
